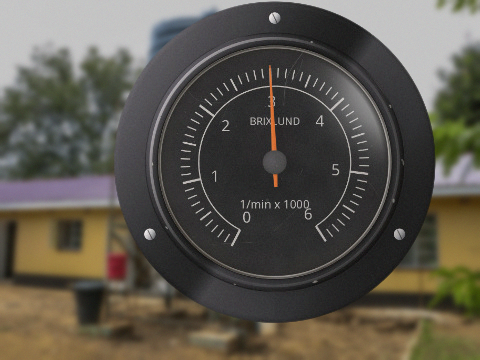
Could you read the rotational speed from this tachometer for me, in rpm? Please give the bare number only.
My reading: 3000
